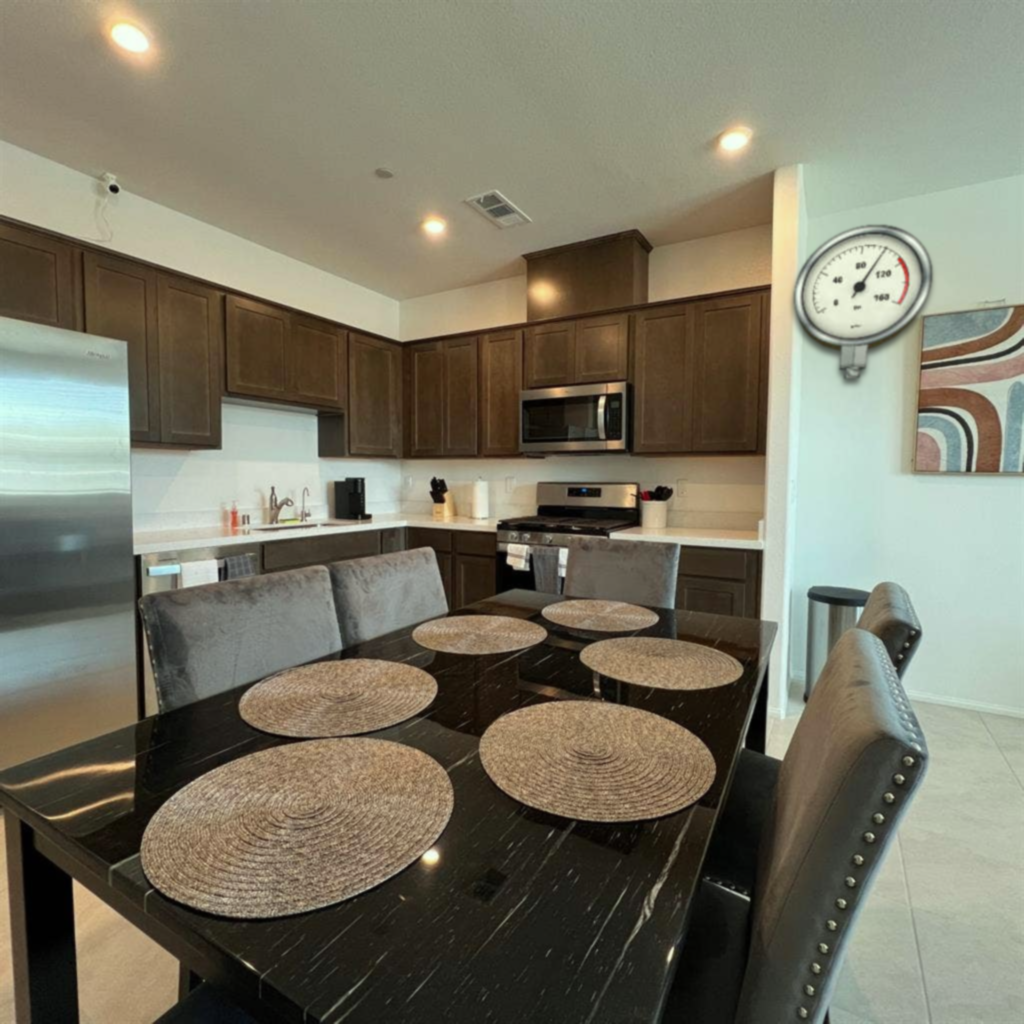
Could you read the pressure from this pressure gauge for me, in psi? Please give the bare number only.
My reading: 100
